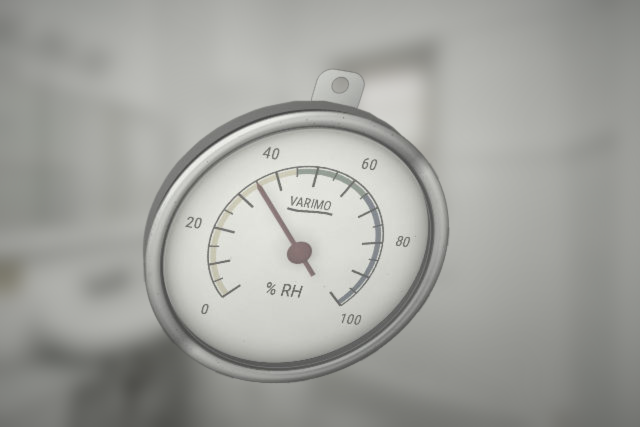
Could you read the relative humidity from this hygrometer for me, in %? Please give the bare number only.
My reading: 35
